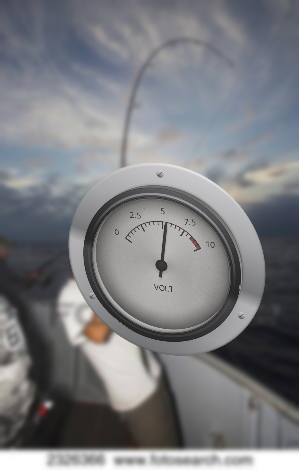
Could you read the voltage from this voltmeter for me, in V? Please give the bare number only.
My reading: 5.5
